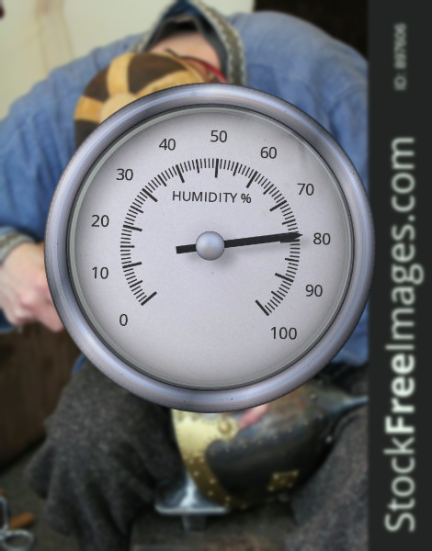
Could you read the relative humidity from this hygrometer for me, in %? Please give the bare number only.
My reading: 79
